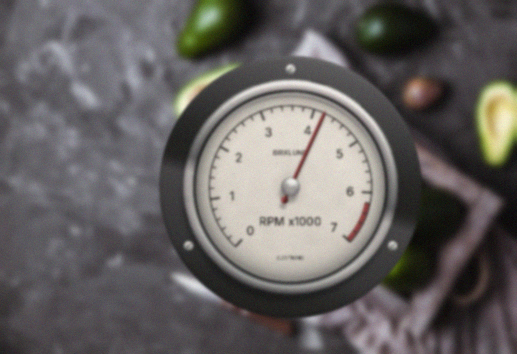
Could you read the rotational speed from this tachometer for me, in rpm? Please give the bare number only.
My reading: 4200
